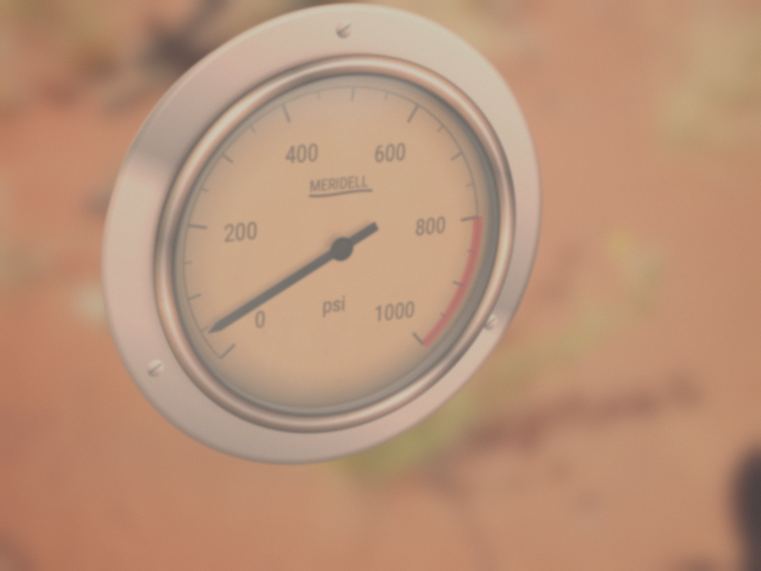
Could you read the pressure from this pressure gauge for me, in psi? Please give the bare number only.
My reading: 50
